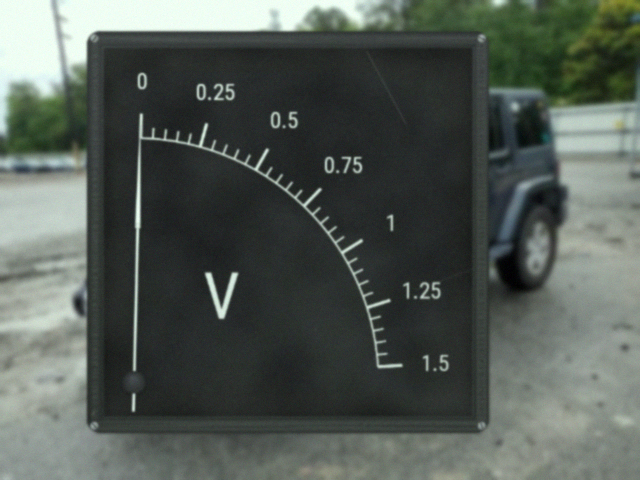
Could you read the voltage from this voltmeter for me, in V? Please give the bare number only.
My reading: 0
